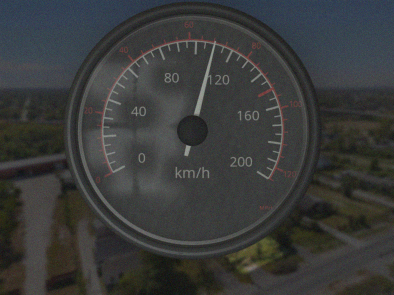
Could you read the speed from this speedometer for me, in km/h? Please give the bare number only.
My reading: 110
